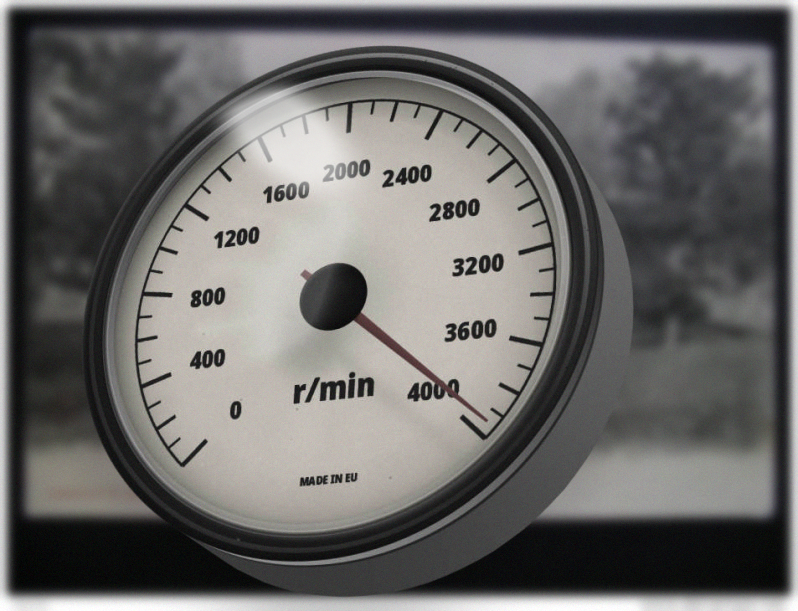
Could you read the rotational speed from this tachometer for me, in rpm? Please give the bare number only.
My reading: 3950
